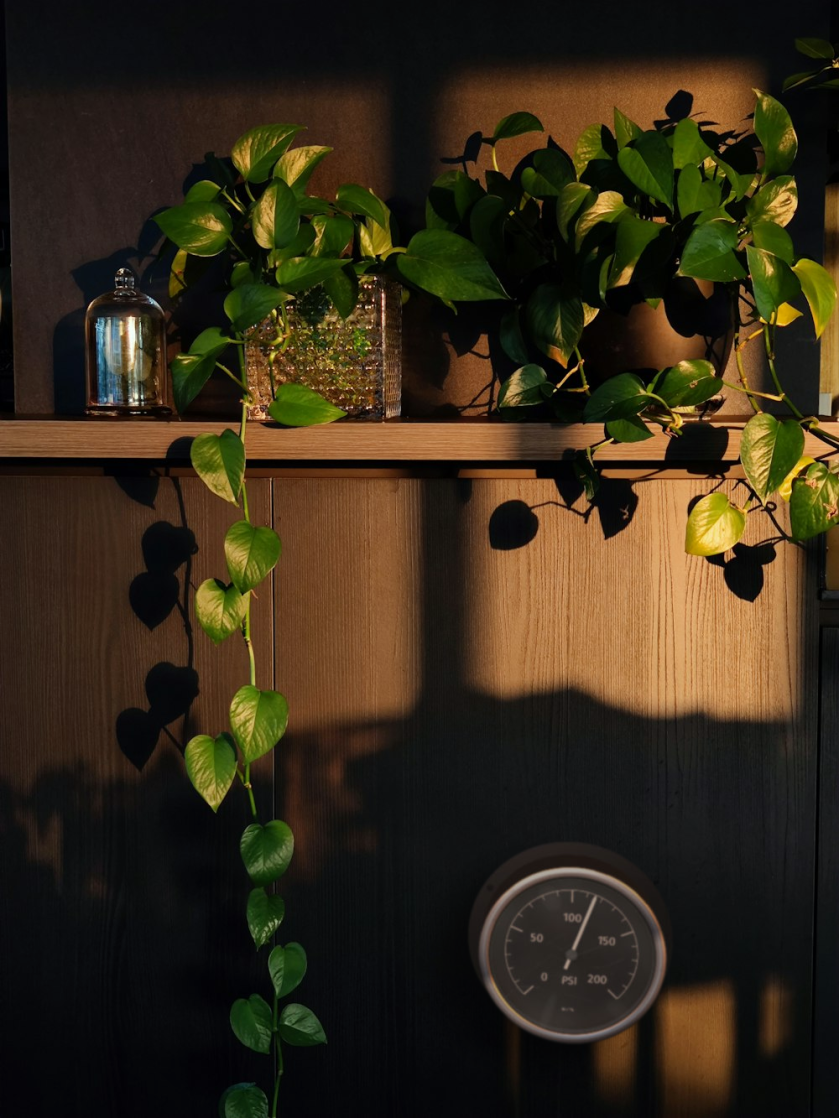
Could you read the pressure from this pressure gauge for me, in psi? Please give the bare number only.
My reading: 115
